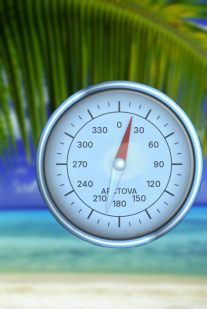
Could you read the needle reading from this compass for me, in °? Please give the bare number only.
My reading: 15
